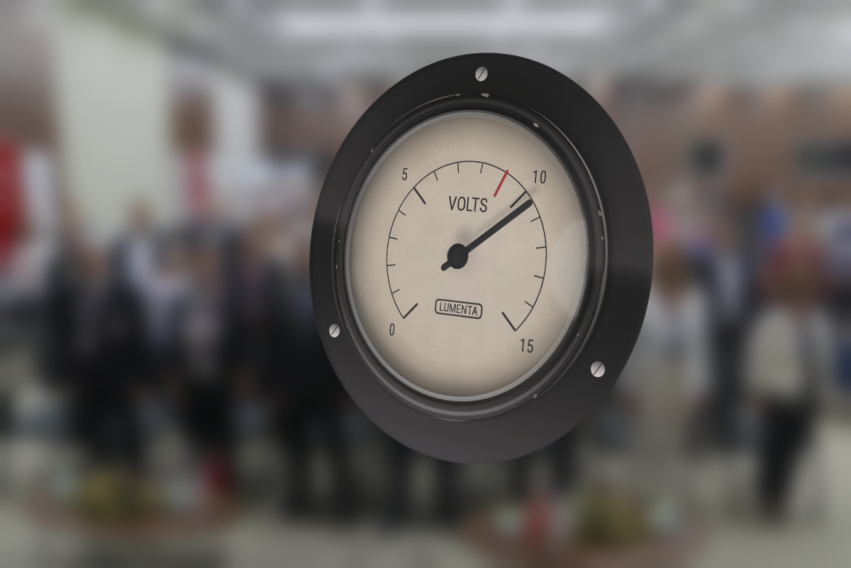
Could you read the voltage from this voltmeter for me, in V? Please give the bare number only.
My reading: 10.5
